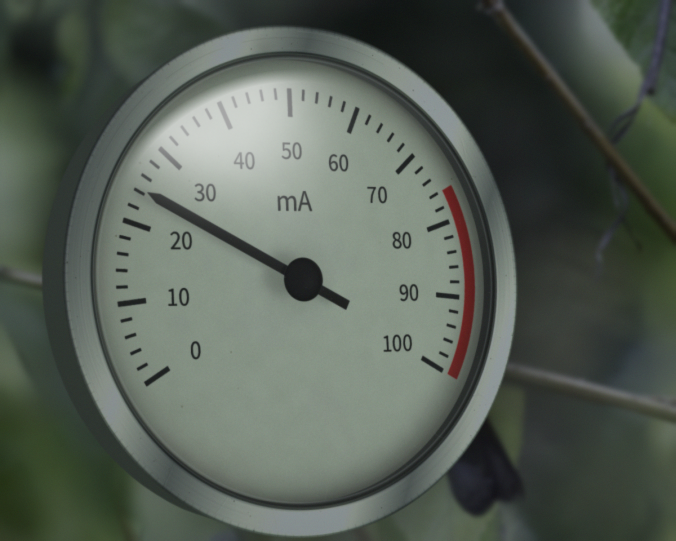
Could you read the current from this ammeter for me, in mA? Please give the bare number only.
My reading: 24
